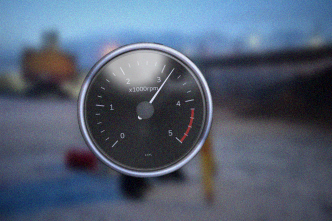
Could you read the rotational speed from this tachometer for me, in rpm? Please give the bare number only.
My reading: 3200
